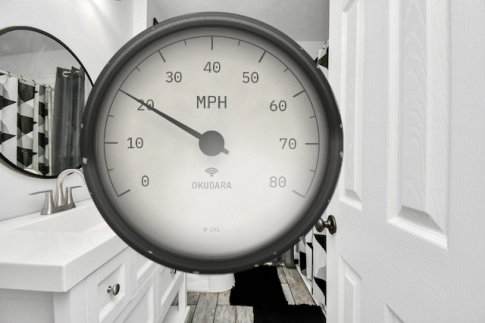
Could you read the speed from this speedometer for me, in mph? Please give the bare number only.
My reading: 20
